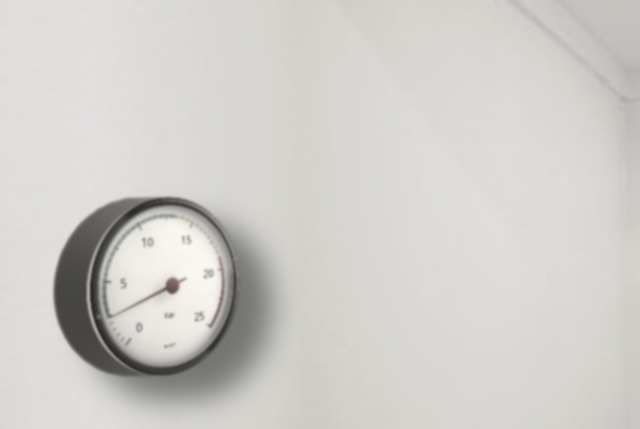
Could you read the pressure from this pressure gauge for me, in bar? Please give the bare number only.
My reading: 2.5
